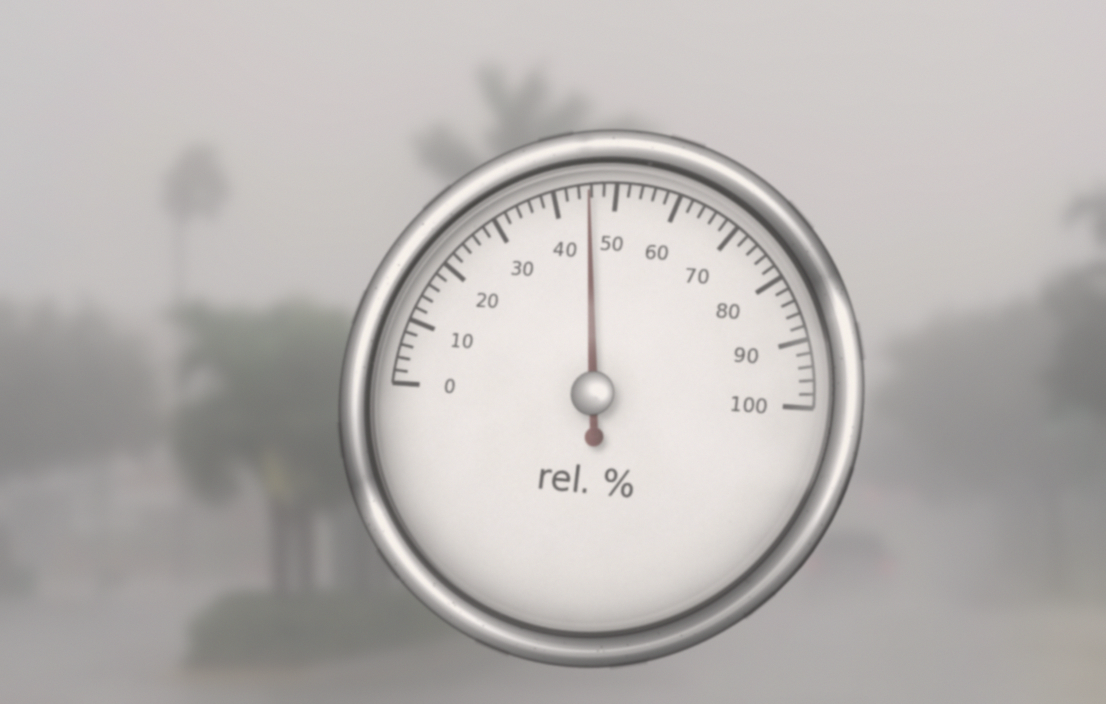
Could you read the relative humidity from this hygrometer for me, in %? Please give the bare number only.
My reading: 46
